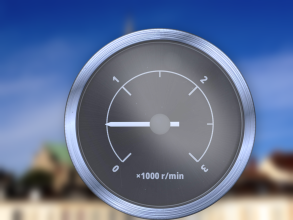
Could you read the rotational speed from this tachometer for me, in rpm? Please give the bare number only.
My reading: 500
